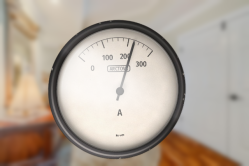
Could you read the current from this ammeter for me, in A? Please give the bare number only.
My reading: 220
